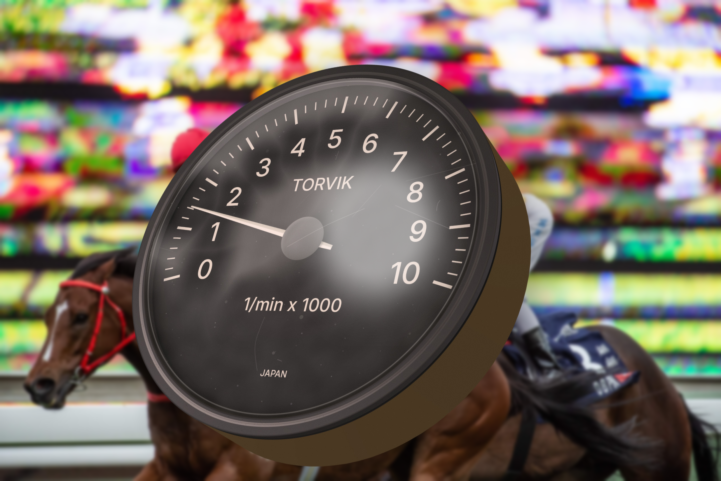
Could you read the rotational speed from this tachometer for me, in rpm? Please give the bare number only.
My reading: 1400
